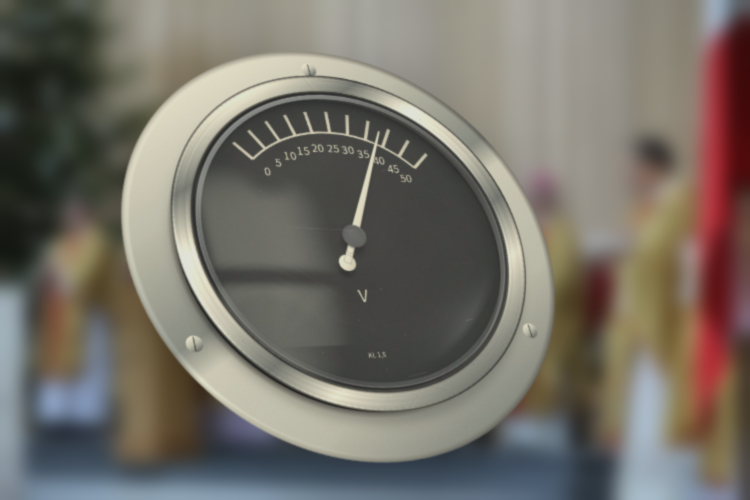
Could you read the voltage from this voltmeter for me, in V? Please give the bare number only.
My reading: 37.5
